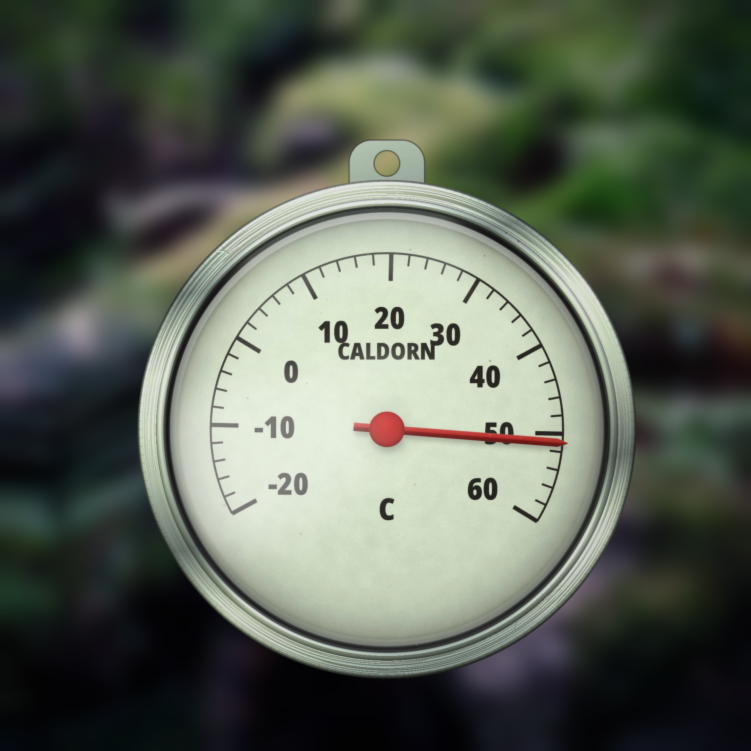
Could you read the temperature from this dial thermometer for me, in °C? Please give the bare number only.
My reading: 51
